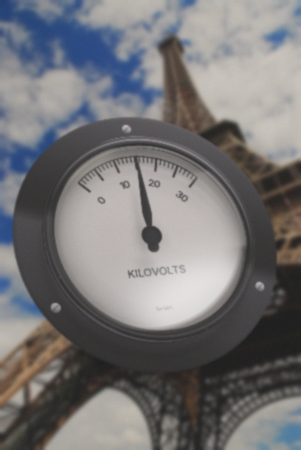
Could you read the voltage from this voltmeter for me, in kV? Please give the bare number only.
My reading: 15
